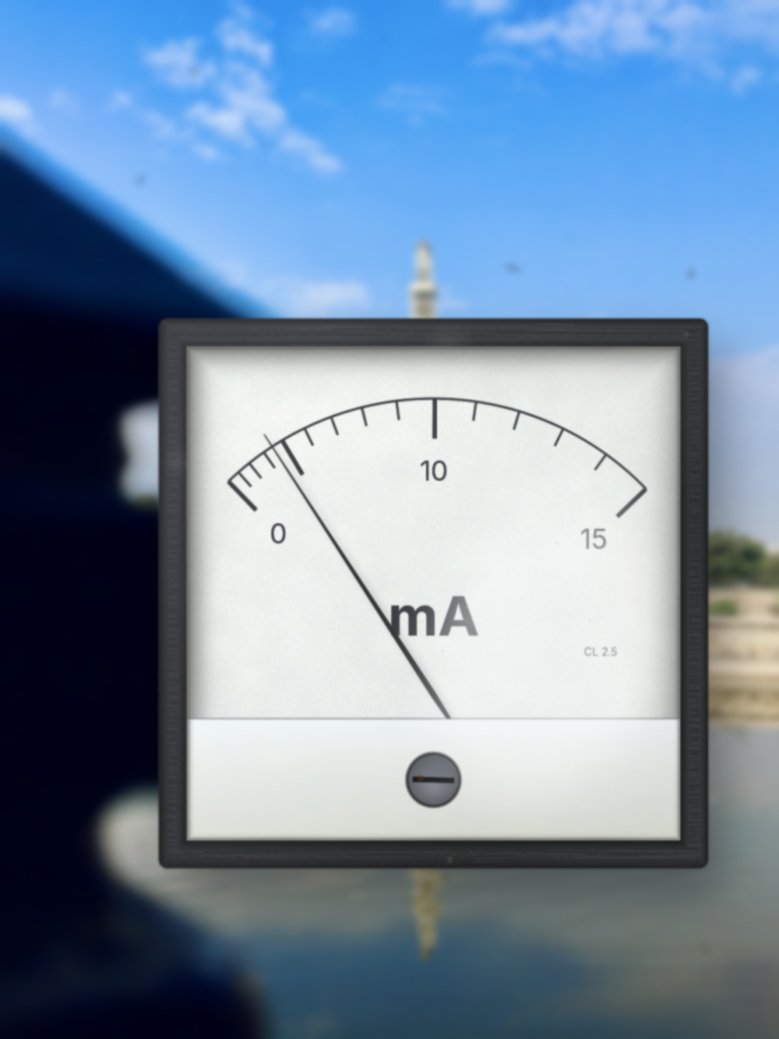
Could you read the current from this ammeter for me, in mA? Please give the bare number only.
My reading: 4.5
